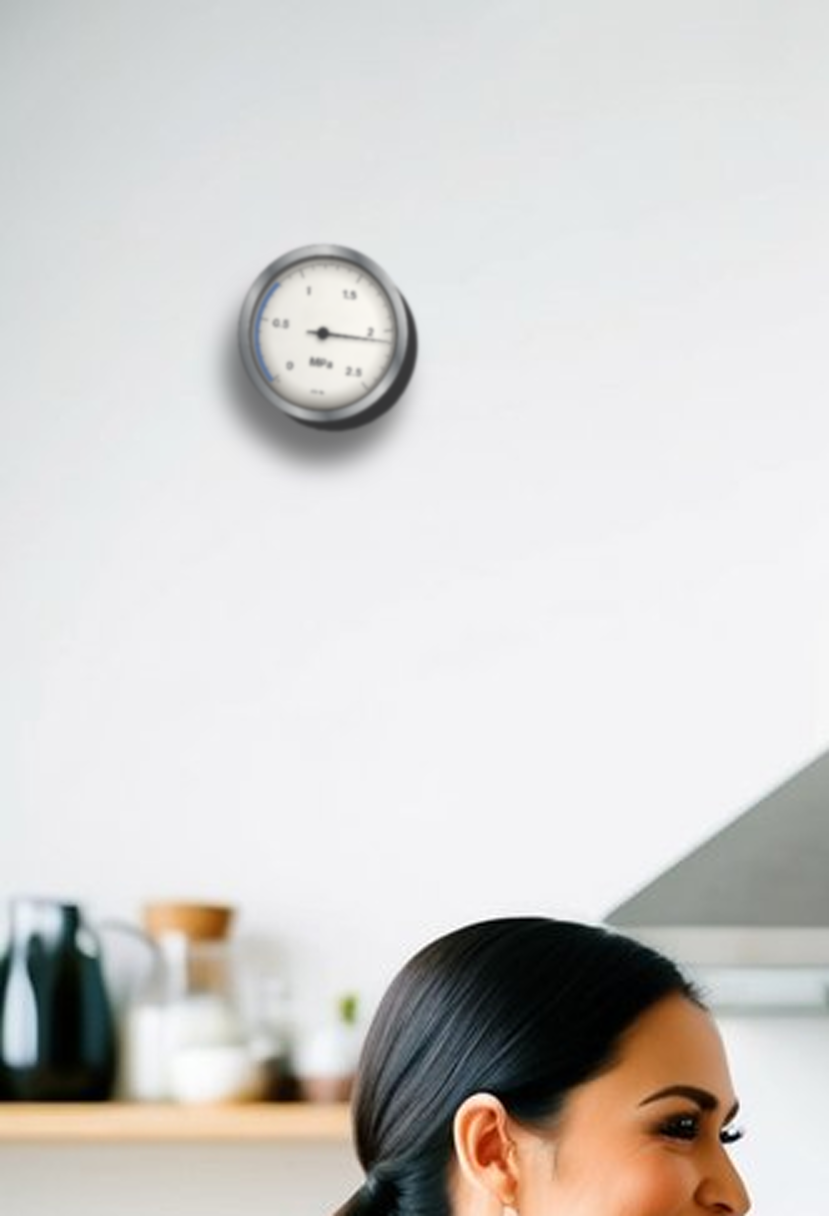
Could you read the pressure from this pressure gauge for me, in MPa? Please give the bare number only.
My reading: 2.1
